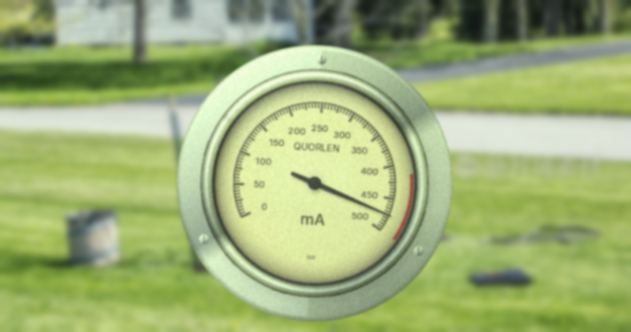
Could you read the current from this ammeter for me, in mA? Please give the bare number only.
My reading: 475
